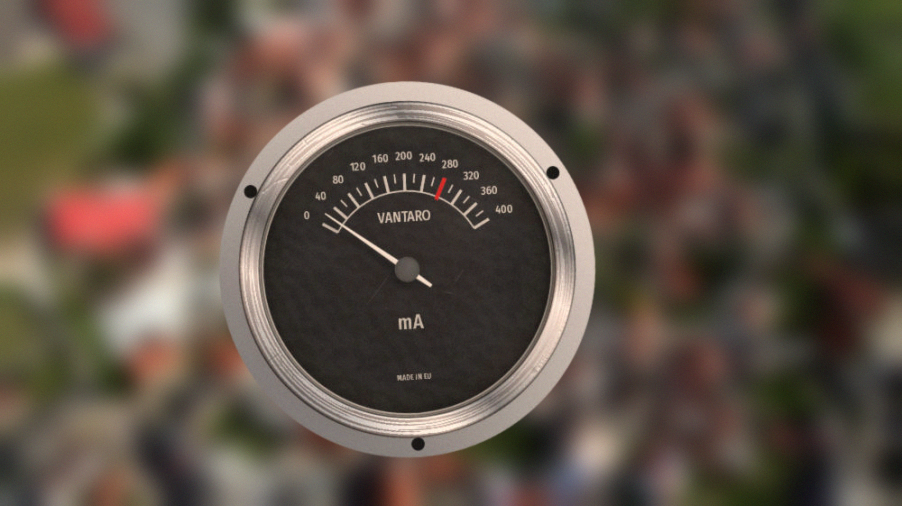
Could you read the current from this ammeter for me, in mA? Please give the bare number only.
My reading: 20
